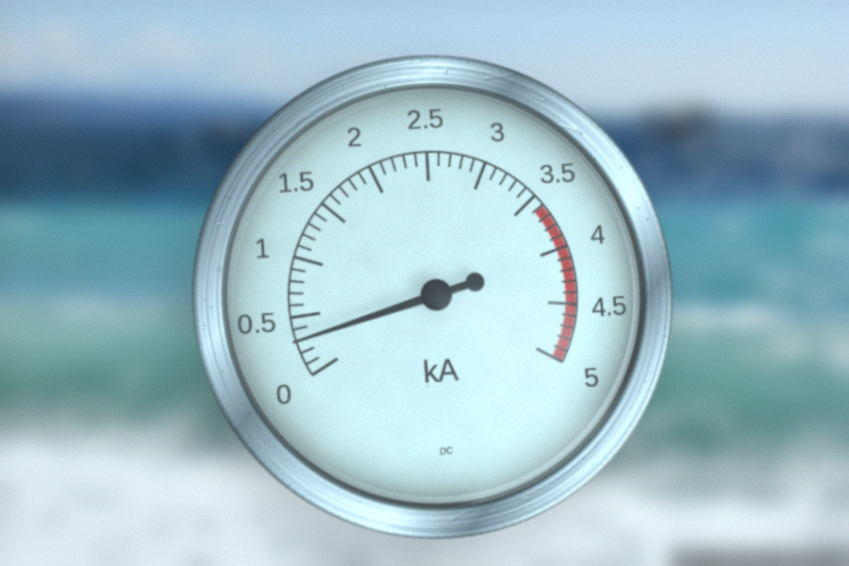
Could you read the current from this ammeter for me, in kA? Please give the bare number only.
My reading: 0.3
